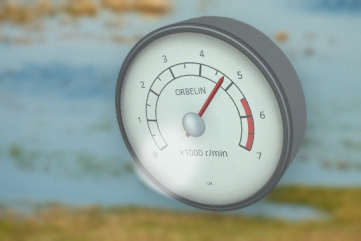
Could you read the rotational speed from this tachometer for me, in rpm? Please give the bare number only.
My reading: 4750
